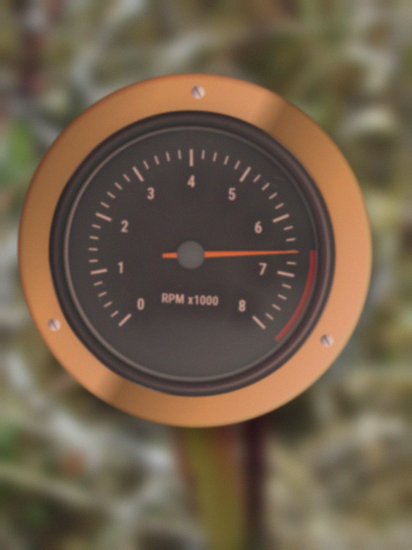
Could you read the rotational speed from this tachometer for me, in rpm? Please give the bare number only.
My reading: 6600
